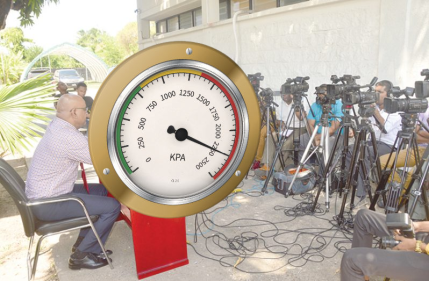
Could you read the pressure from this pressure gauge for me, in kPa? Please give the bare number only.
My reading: 2250
